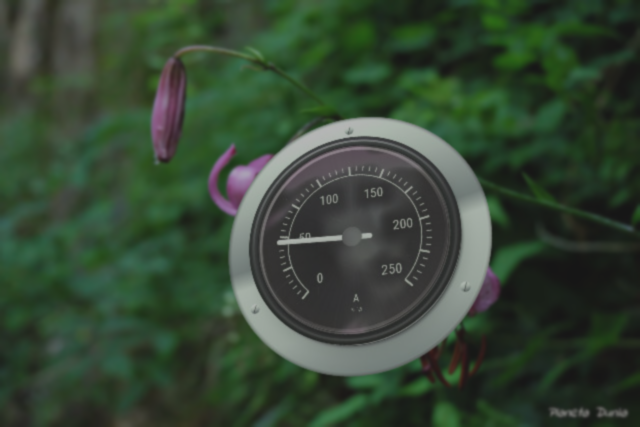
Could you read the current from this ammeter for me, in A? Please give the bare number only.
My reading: 45
